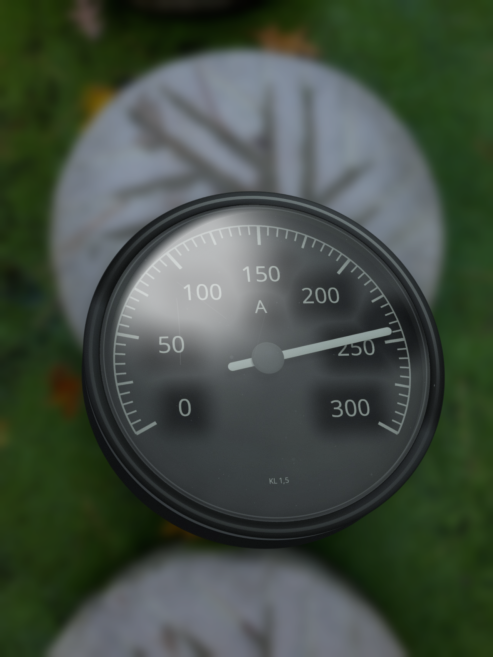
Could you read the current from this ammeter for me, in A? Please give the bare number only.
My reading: 245
